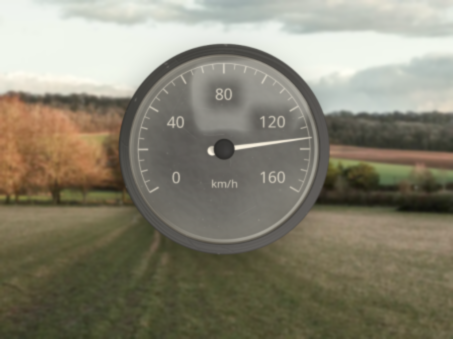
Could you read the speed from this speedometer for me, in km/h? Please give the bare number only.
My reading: 135
